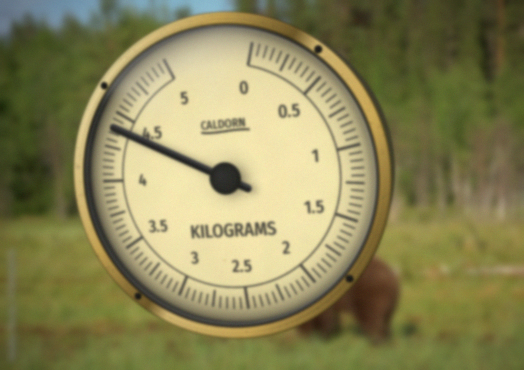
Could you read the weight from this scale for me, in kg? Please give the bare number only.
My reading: 4.4
